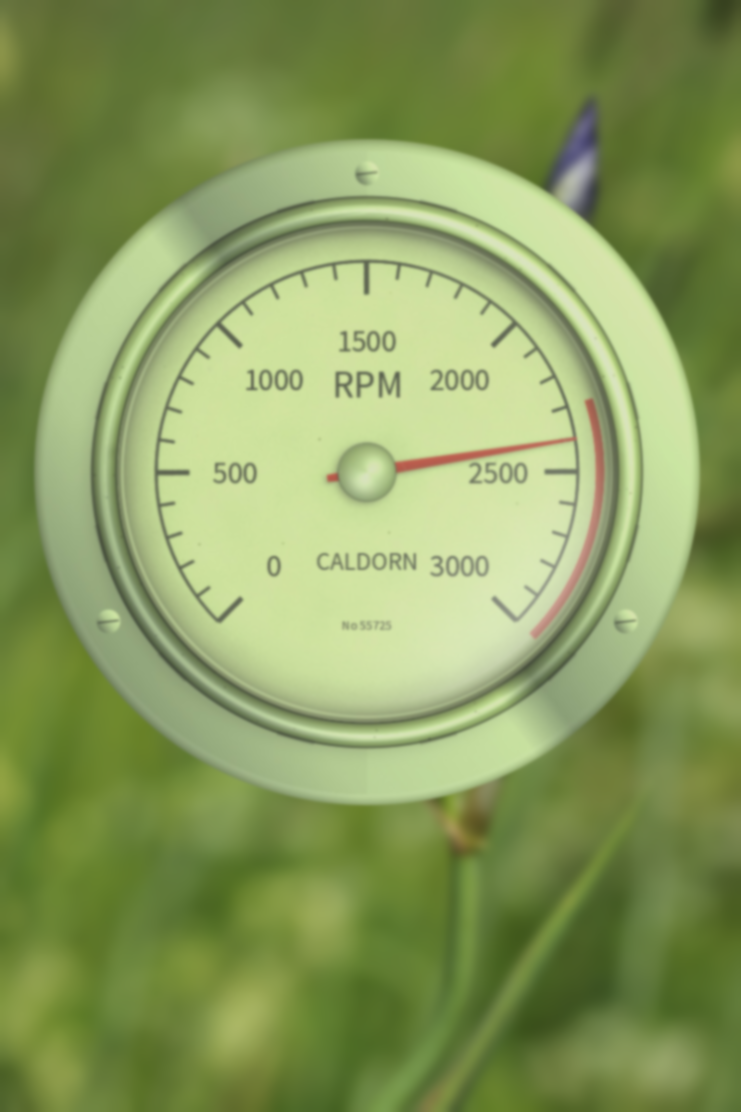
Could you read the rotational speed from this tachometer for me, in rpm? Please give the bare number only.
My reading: 2400
